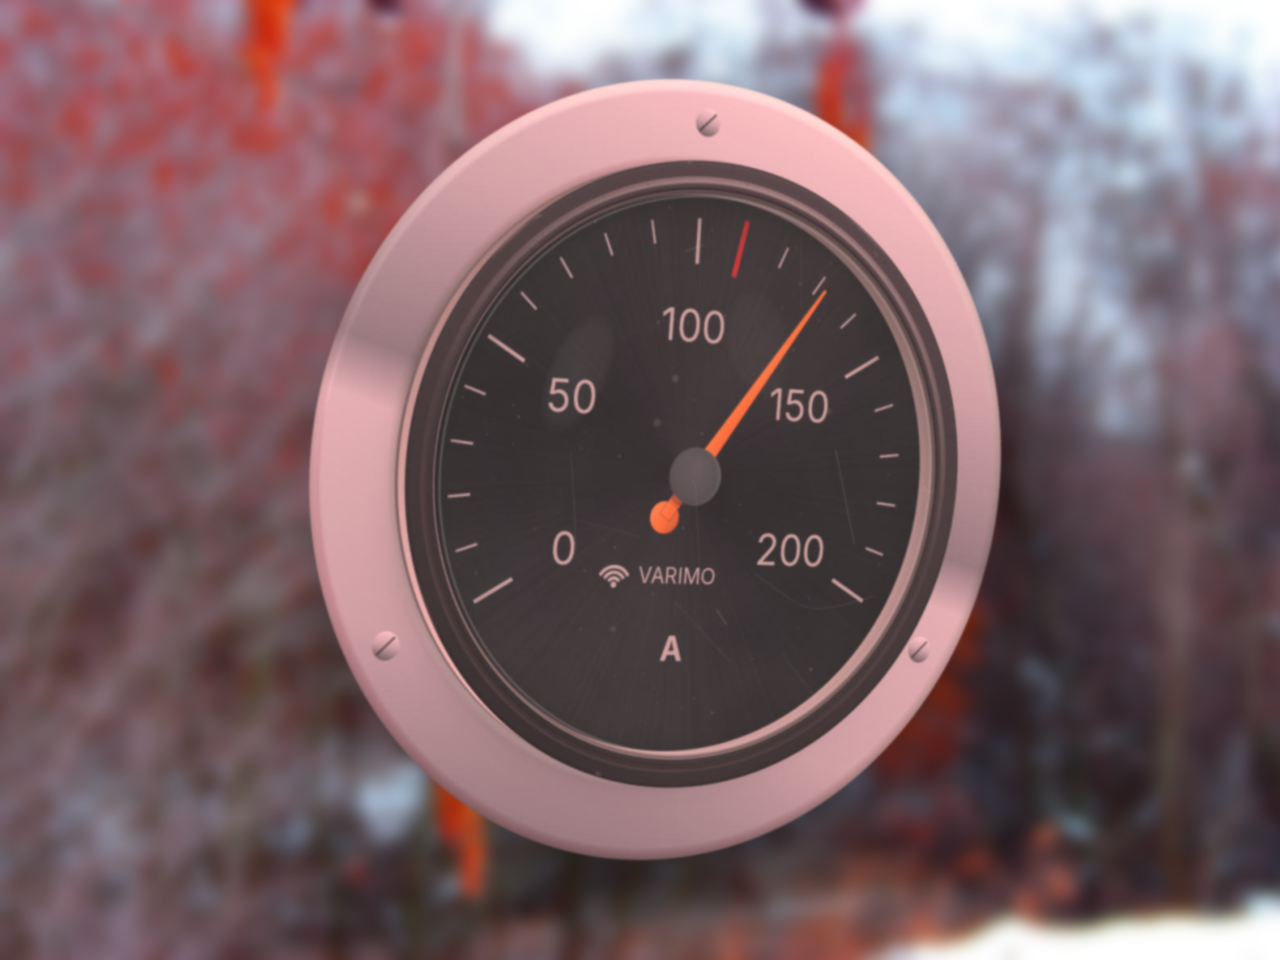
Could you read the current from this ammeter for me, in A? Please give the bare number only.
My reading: 130
